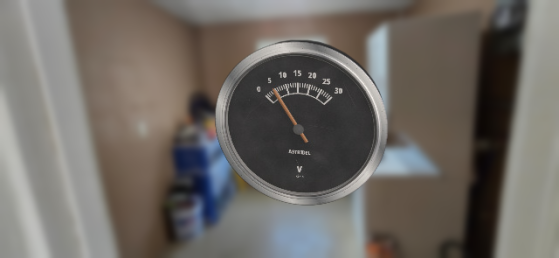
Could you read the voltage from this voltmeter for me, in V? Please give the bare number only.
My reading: 5
